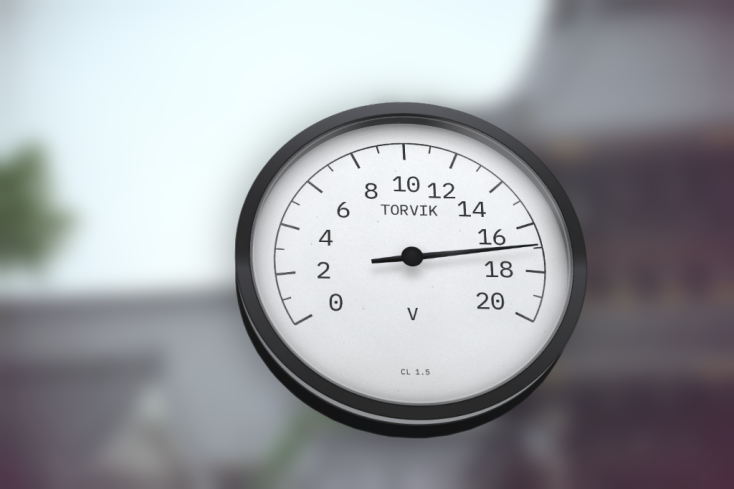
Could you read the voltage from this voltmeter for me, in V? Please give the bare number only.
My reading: 17
